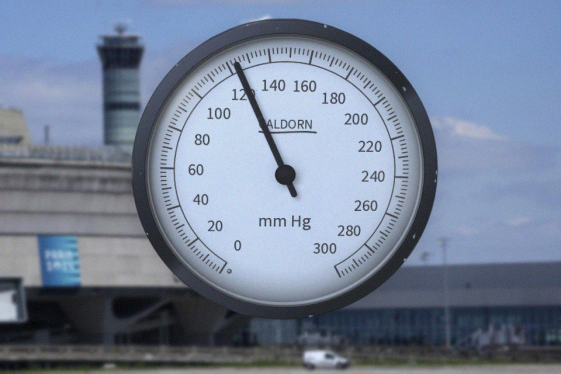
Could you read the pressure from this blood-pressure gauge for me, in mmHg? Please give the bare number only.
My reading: 124
